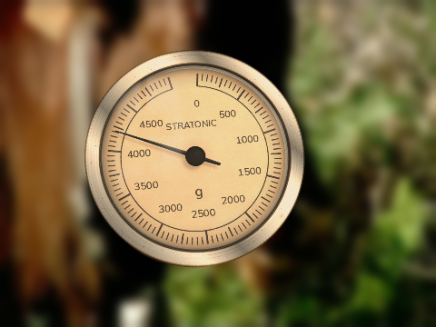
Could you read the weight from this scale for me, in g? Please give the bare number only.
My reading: 4200
